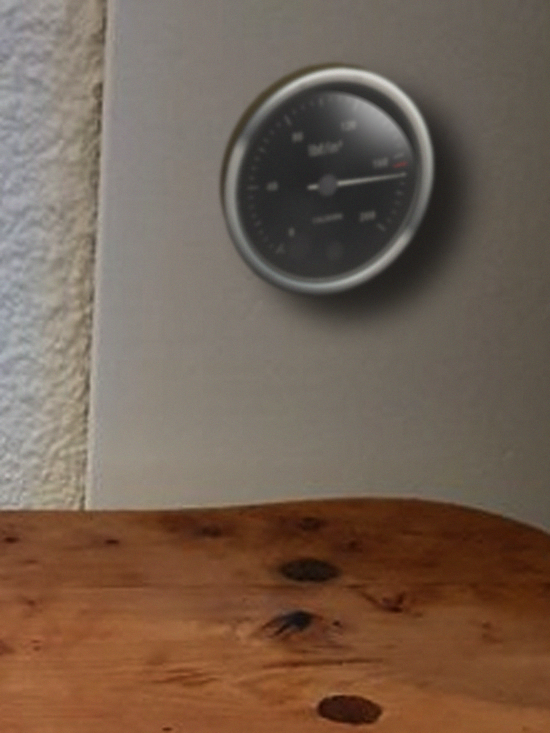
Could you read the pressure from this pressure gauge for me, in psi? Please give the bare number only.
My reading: 170
